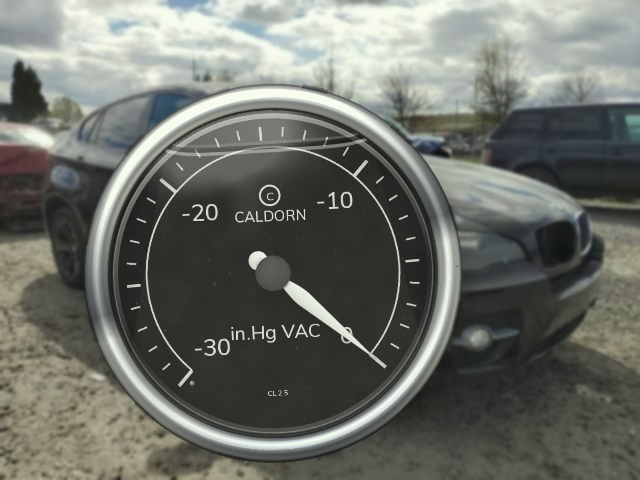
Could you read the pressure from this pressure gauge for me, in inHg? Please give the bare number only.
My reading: 0
